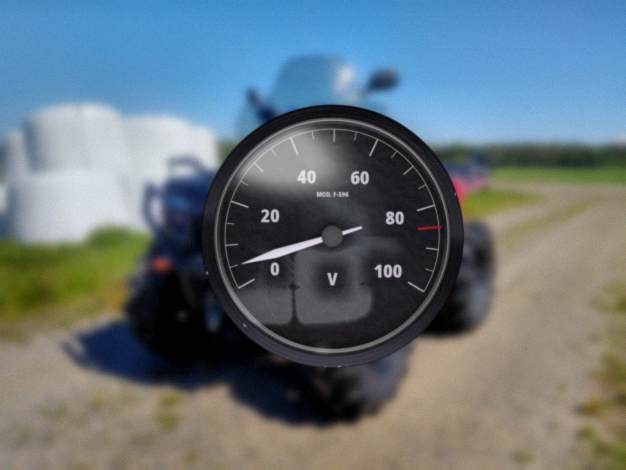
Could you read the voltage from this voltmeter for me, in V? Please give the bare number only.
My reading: 5
